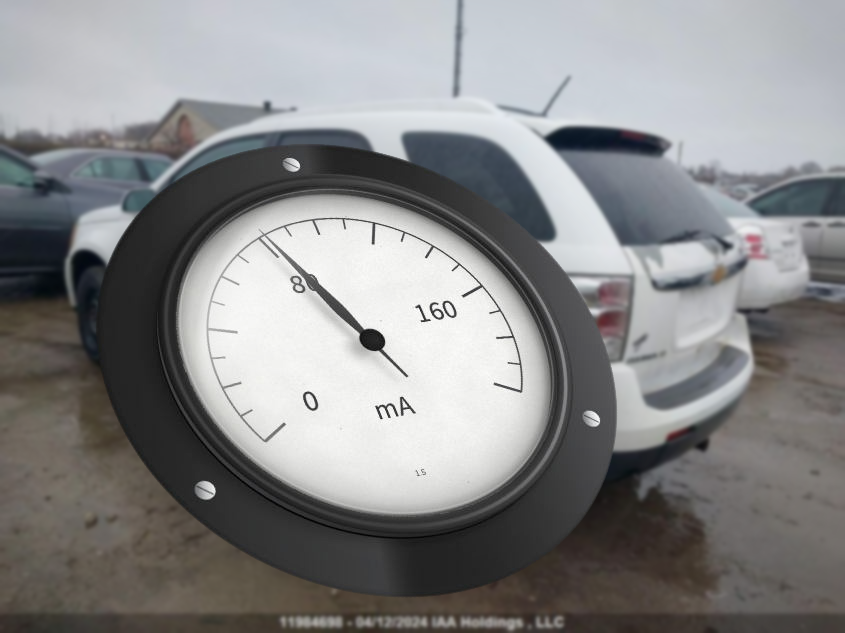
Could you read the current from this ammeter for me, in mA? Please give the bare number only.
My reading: 80
